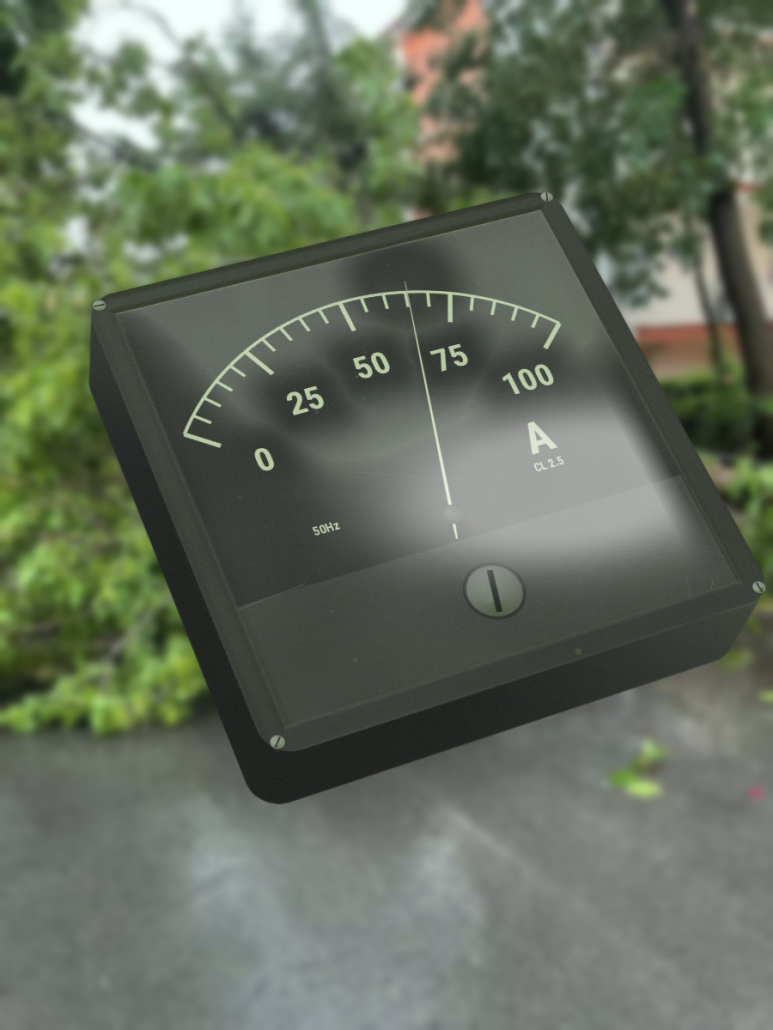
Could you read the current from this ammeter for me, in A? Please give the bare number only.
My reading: 65
